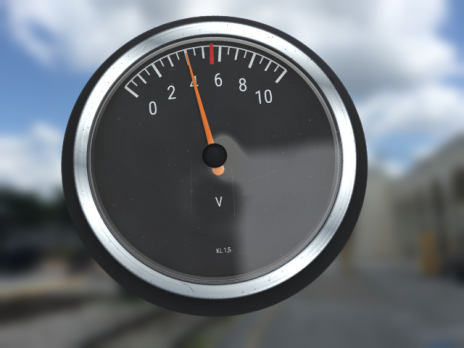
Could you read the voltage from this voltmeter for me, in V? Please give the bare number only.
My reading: 4
